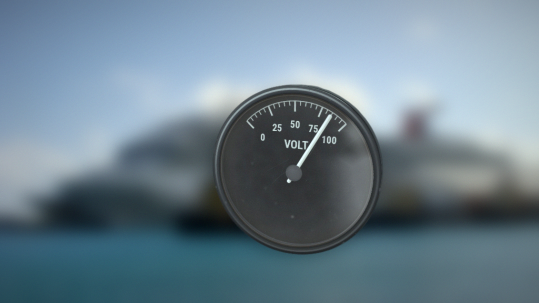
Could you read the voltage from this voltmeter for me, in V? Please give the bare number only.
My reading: 85
